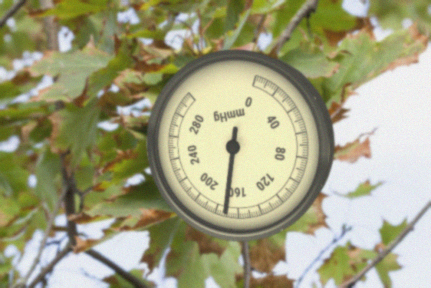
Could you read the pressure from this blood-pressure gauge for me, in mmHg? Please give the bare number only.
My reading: 170
